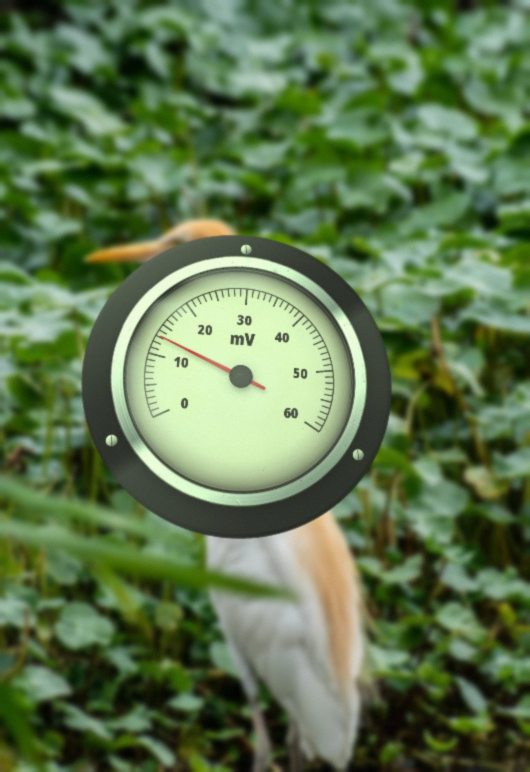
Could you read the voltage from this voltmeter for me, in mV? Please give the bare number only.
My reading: 13
